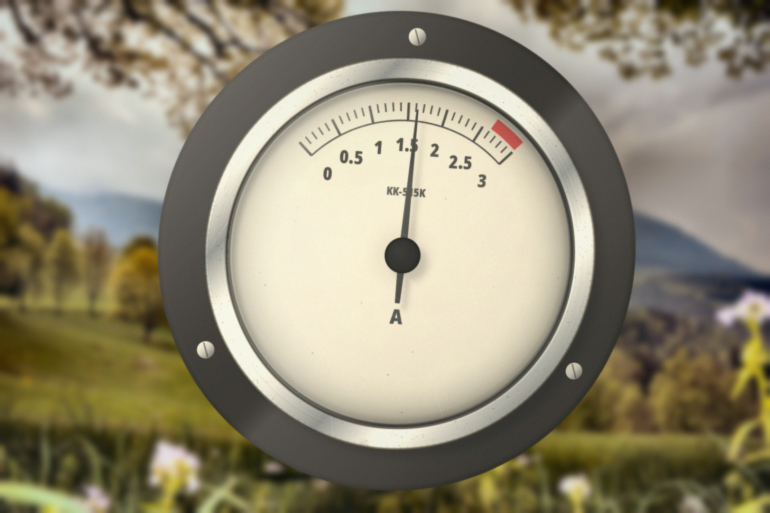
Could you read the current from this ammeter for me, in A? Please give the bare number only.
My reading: 1.6
